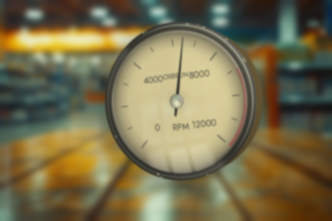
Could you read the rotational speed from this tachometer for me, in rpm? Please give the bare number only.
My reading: 6500
